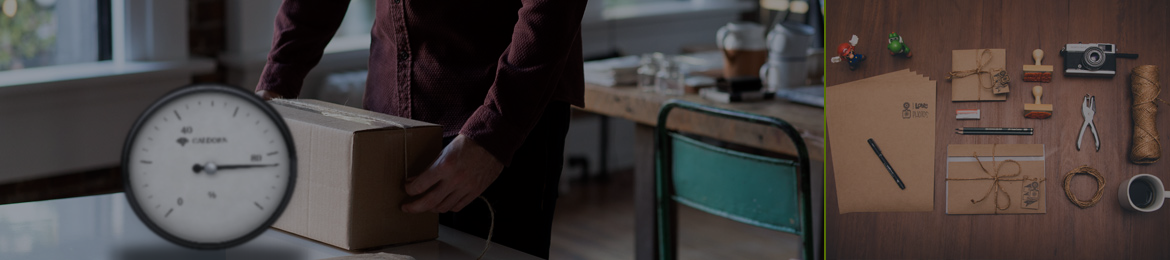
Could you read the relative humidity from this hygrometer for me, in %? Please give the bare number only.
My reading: 84
